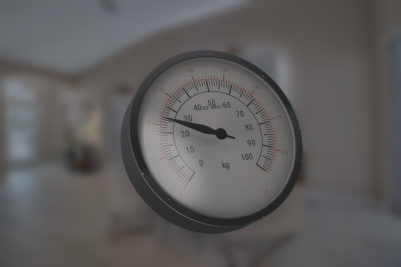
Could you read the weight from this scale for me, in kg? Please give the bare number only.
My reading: 25
